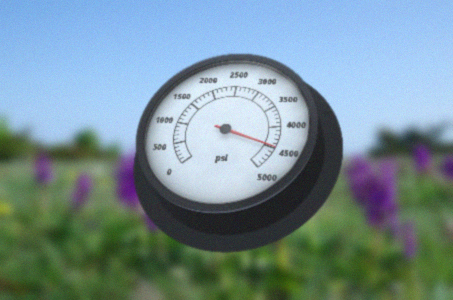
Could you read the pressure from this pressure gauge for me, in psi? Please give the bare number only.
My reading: 4500
